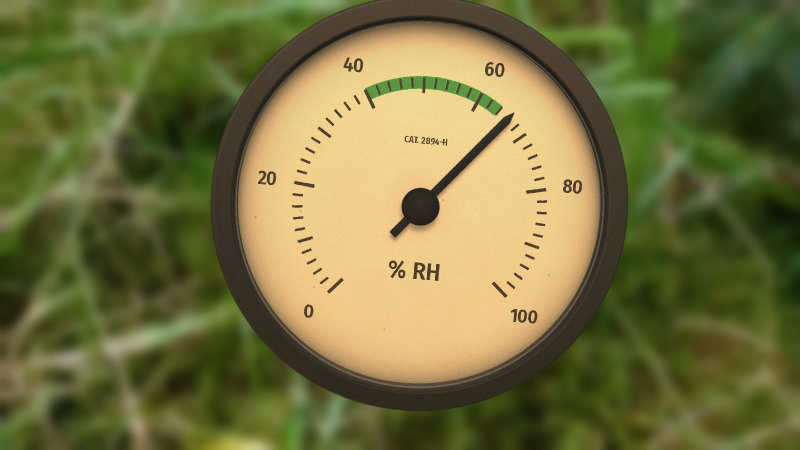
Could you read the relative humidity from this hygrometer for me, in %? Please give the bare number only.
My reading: 66
